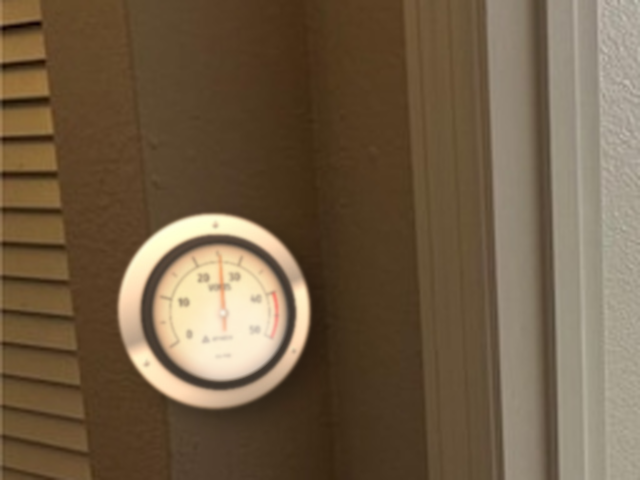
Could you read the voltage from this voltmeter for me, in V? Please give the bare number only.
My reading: 25
